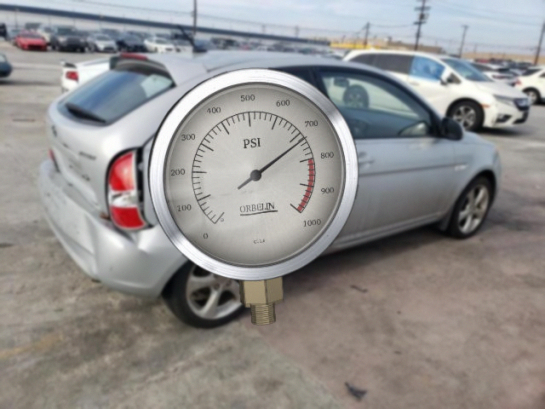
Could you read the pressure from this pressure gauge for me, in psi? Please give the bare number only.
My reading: 720
